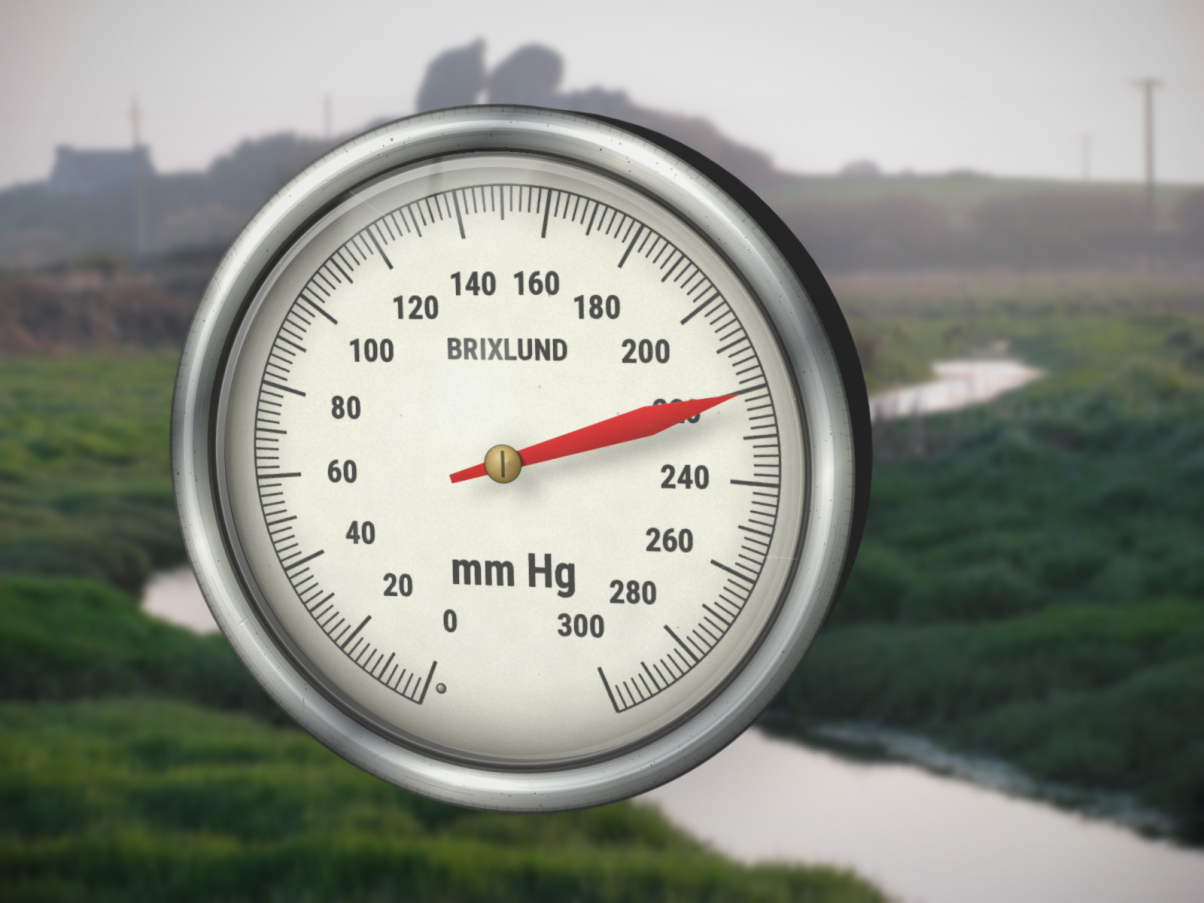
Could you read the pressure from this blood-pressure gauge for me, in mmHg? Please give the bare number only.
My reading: 220
